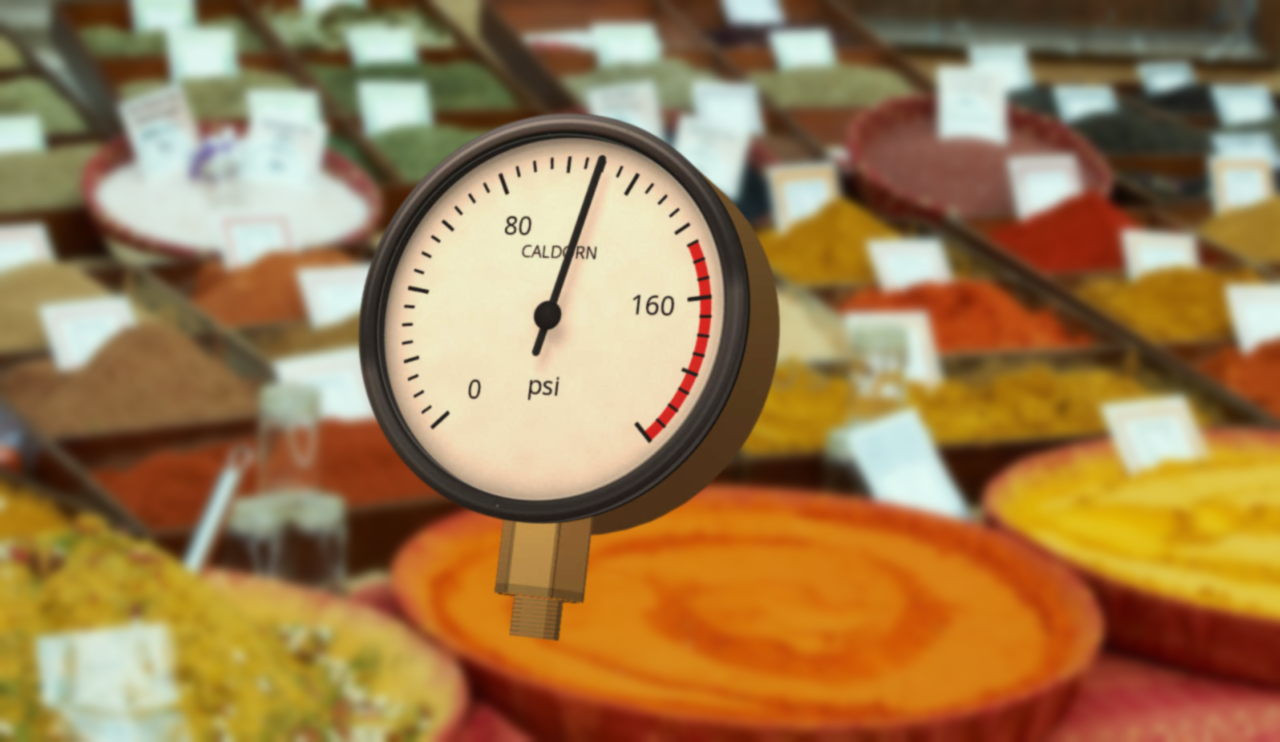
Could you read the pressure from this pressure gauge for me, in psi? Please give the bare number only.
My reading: 110
